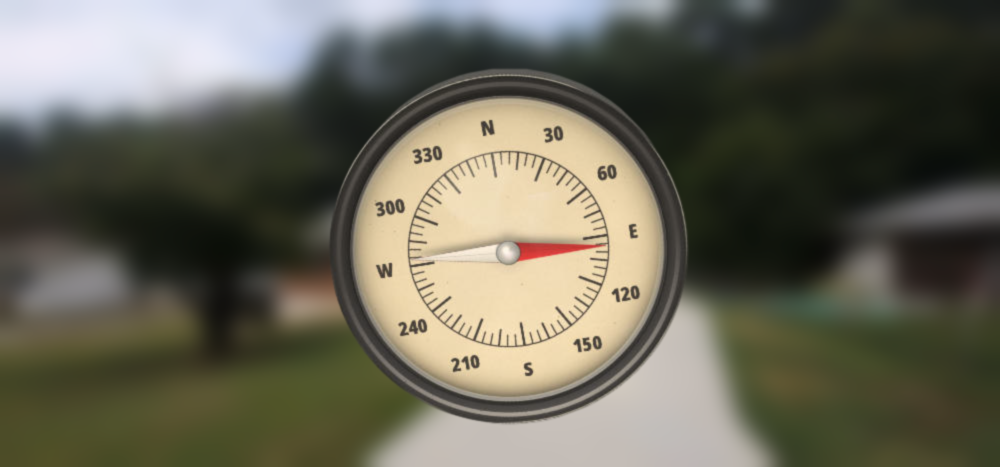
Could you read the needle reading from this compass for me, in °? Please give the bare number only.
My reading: 95
